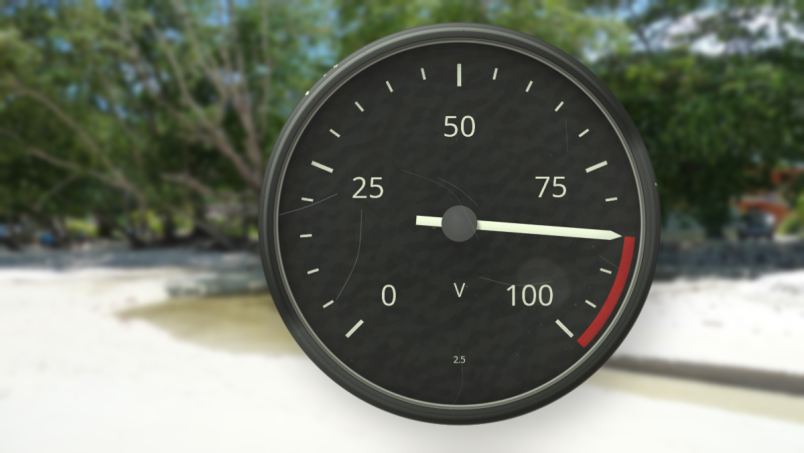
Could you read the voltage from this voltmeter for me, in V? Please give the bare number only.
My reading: 85
